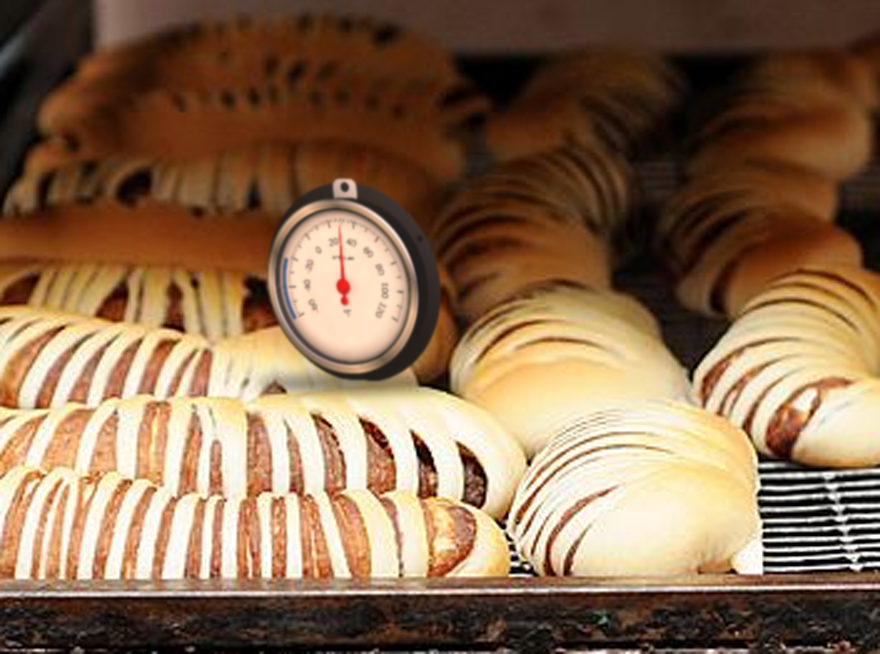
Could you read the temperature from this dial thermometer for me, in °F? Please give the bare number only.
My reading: 30
